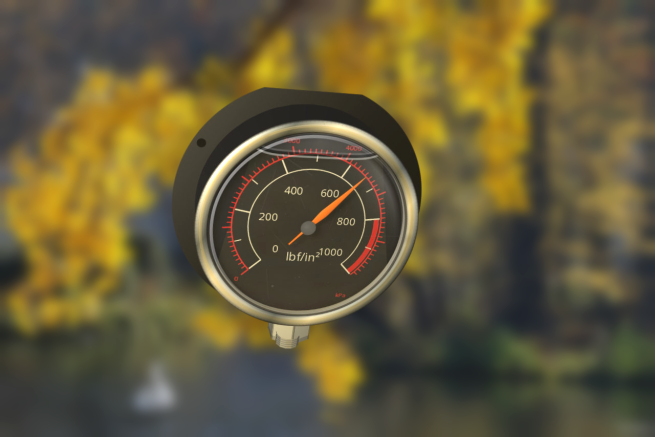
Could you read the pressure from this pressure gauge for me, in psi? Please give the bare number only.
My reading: 650
